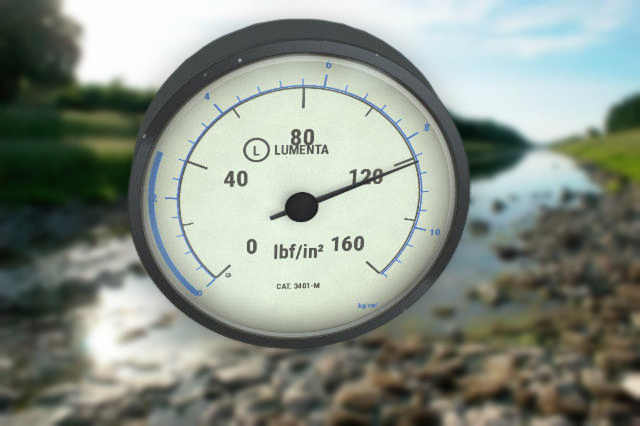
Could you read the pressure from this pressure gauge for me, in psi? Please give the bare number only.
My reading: 120
